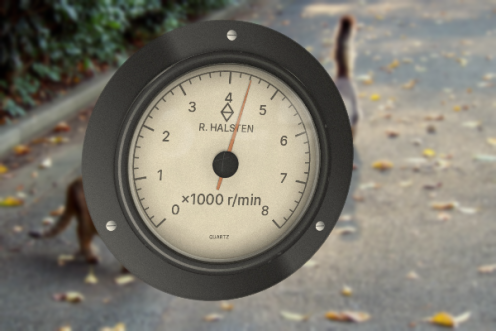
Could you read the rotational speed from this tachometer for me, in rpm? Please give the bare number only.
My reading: 4400
